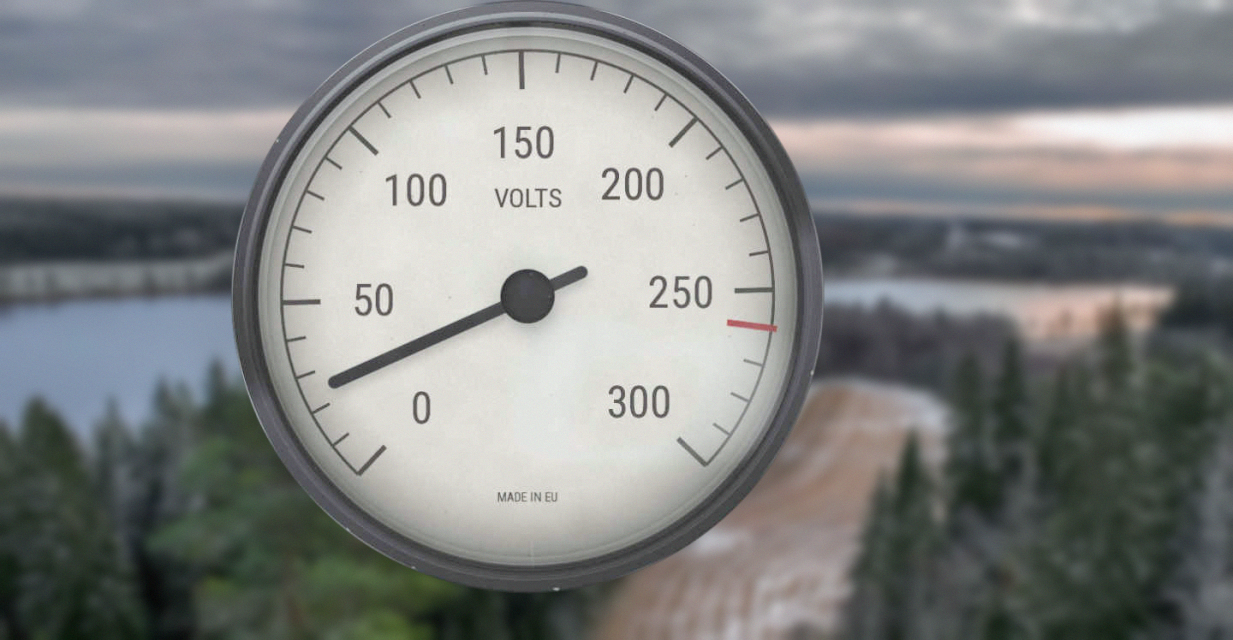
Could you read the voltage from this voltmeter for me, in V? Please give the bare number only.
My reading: 25
